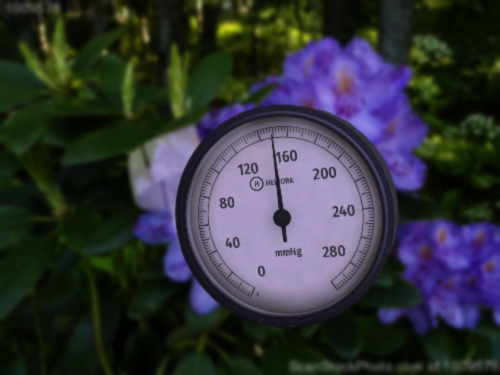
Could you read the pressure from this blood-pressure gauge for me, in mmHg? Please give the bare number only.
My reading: 150
